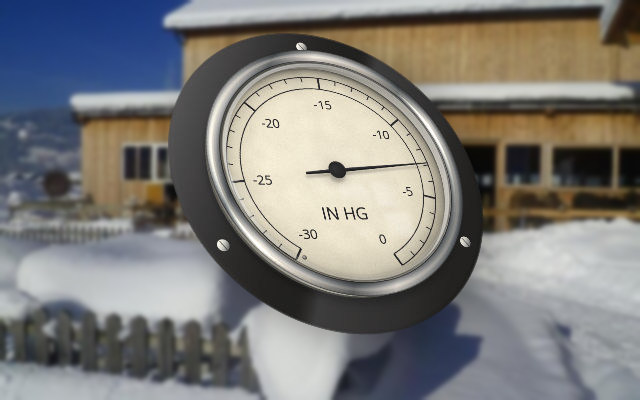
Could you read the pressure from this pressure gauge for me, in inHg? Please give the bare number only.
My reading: -7
